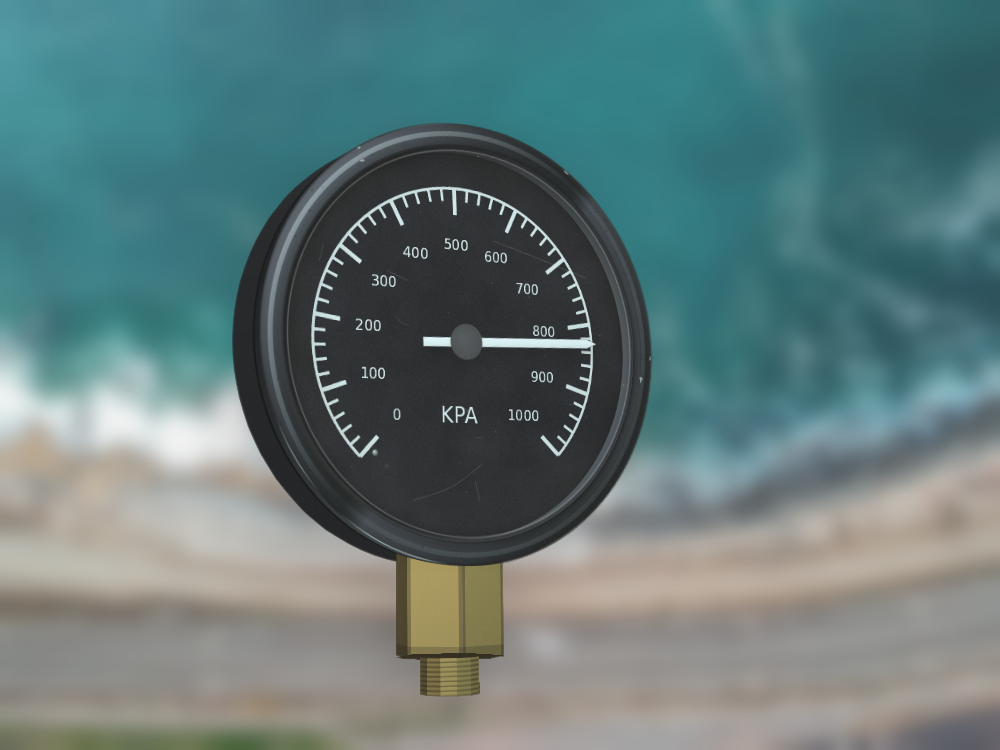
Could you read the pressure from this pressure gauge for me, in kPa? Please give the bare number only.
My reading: 830
